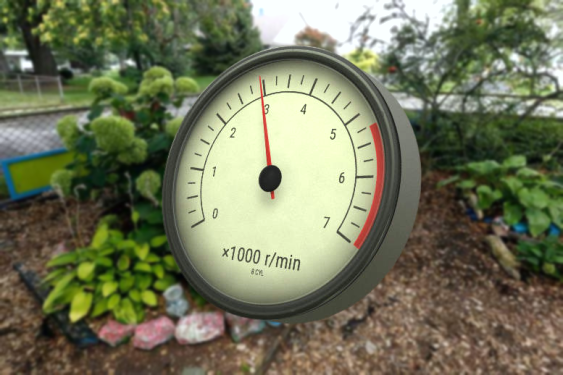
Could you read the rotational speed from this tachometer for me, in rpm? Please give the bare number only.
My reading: 3000
